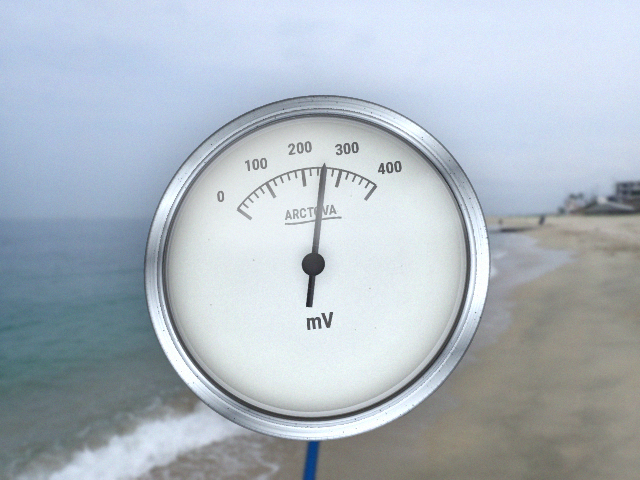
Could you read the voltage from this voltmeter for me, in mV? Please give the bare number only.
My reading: 260
